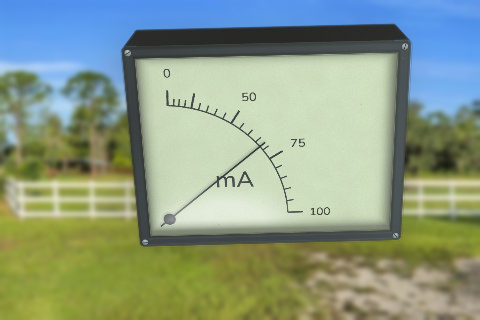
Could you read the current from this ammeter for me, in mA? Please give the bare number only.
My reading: 67.5
